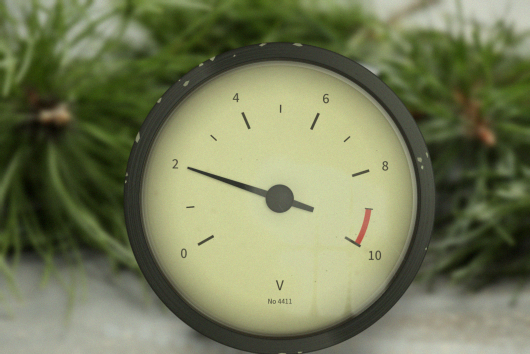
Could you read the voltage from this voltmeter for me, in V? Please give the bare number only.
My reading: 2
